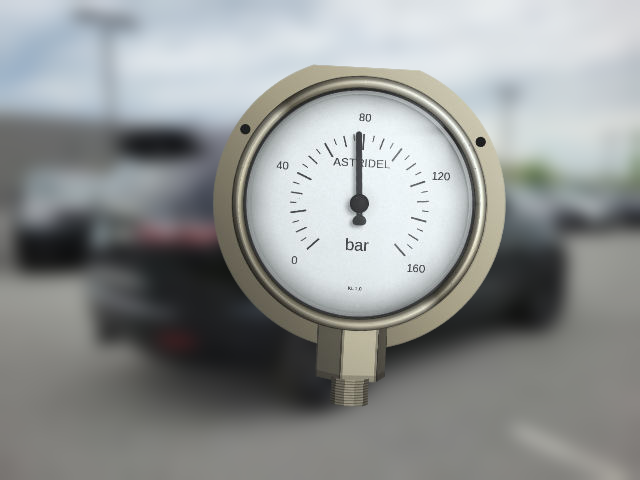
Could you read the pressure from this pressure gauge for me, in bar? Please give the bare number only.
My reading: 77.5
